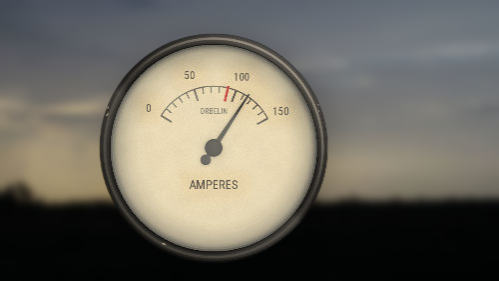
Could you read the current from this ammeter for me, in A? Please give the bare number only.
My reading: 115
